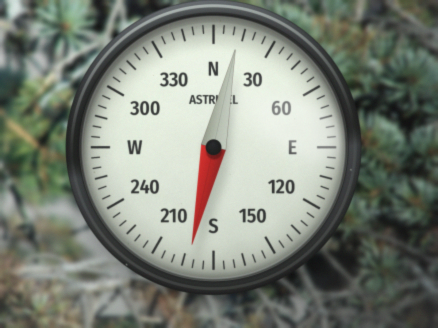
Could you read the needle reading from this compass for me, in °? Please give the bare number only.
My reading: 192.5
